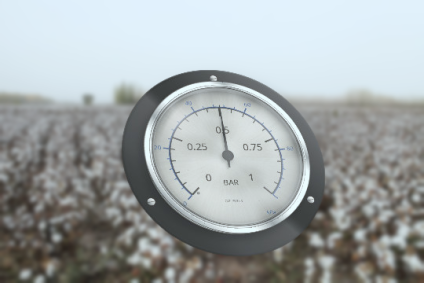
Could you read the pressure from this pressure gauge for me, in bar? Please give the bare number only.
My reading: 0.5
